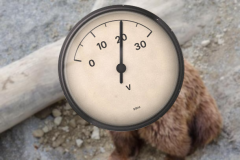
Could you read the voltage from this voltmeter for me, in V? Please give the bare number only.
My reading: 20
